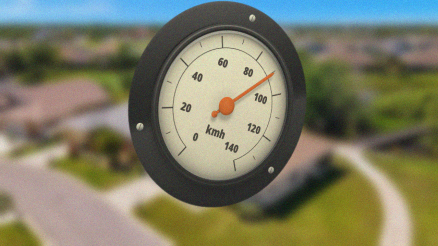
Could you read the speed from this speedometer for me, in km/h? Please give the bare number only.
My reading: 90
